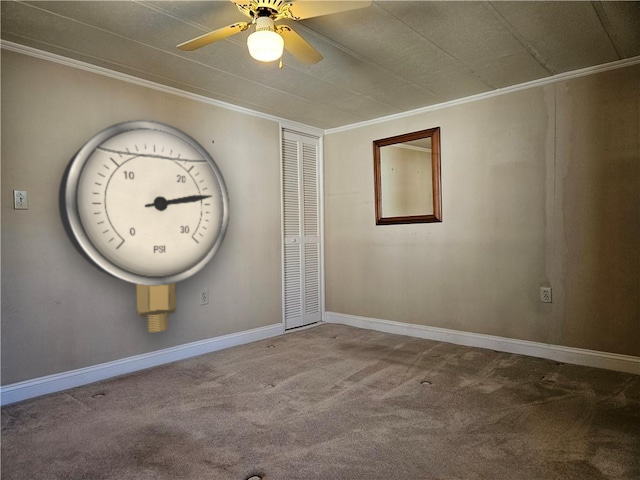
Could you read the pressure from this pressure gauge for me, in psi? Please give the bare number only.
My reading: 24
